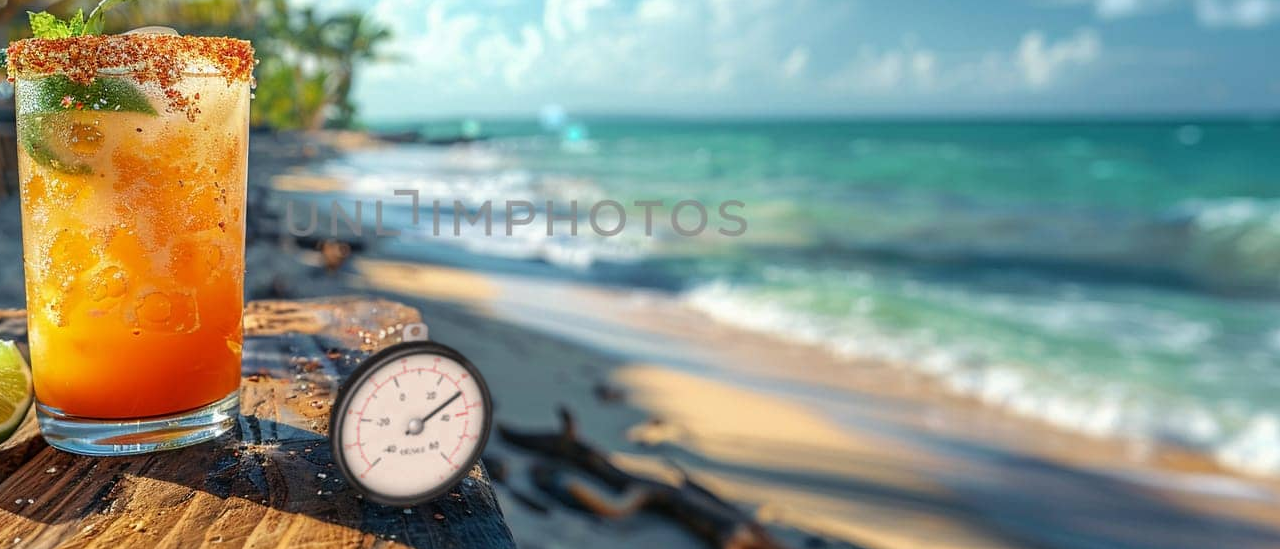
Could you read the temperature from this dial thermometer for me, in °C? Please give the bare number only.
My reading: 30
